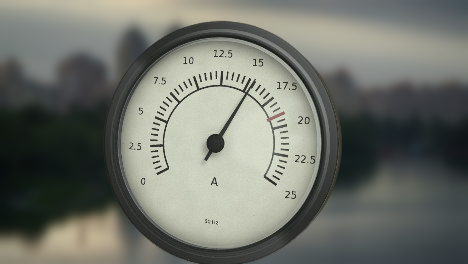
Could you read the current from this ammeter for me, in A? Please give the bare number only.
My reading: 15.5
